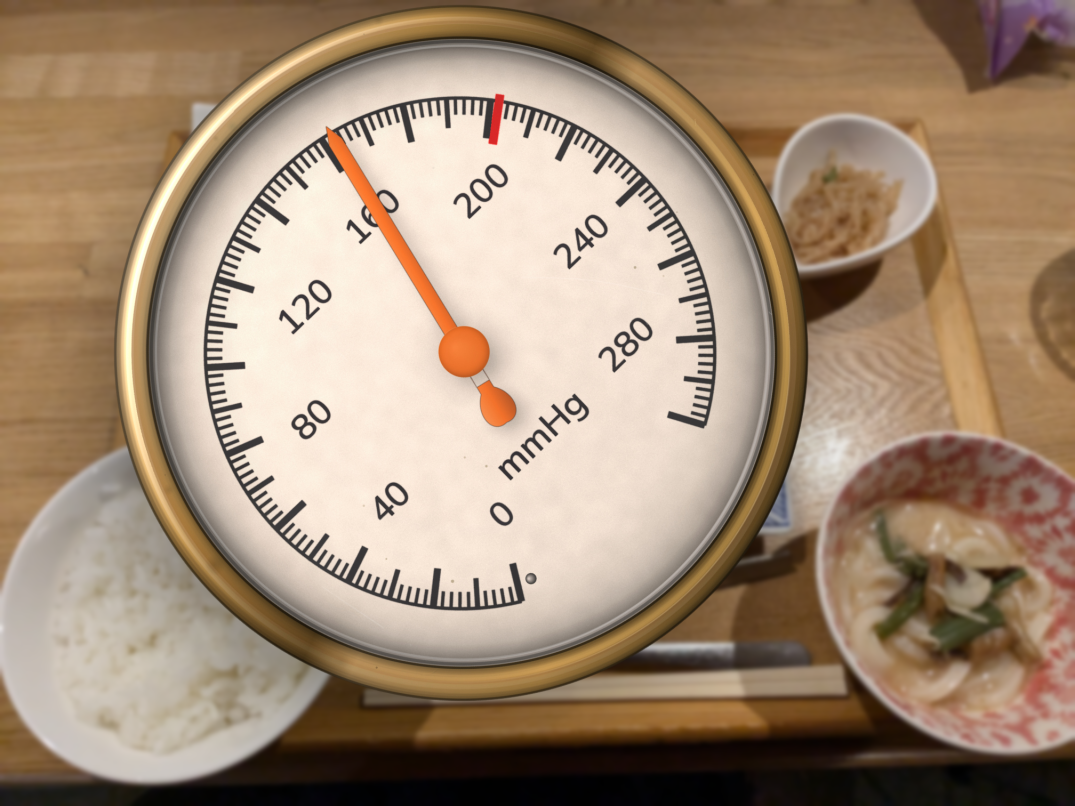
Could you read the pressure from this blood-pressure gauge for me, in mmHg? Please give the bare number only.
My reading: 162
